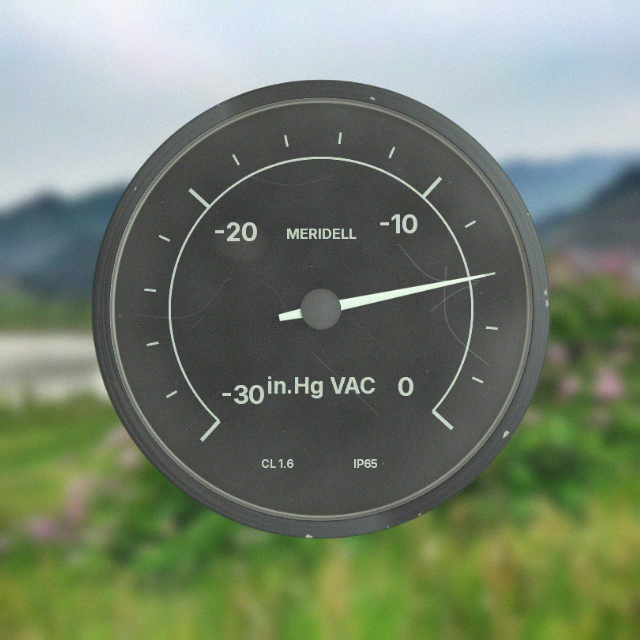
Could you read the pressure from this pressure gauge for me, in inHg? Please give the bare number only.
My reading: -6
